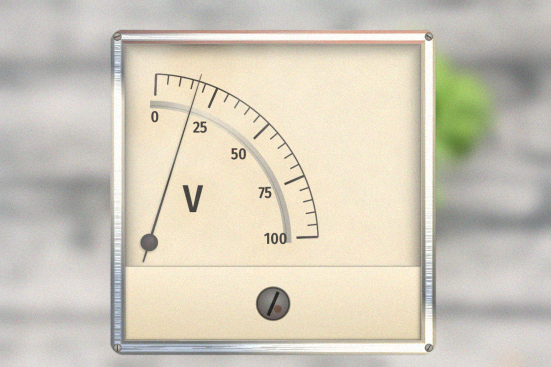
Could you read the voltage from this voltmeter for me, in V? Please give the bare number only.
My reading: 17.5
